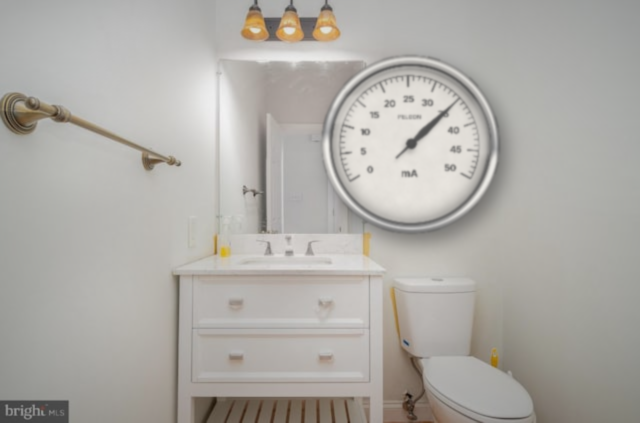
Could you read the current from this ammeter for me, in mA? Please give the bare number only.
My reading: 35
